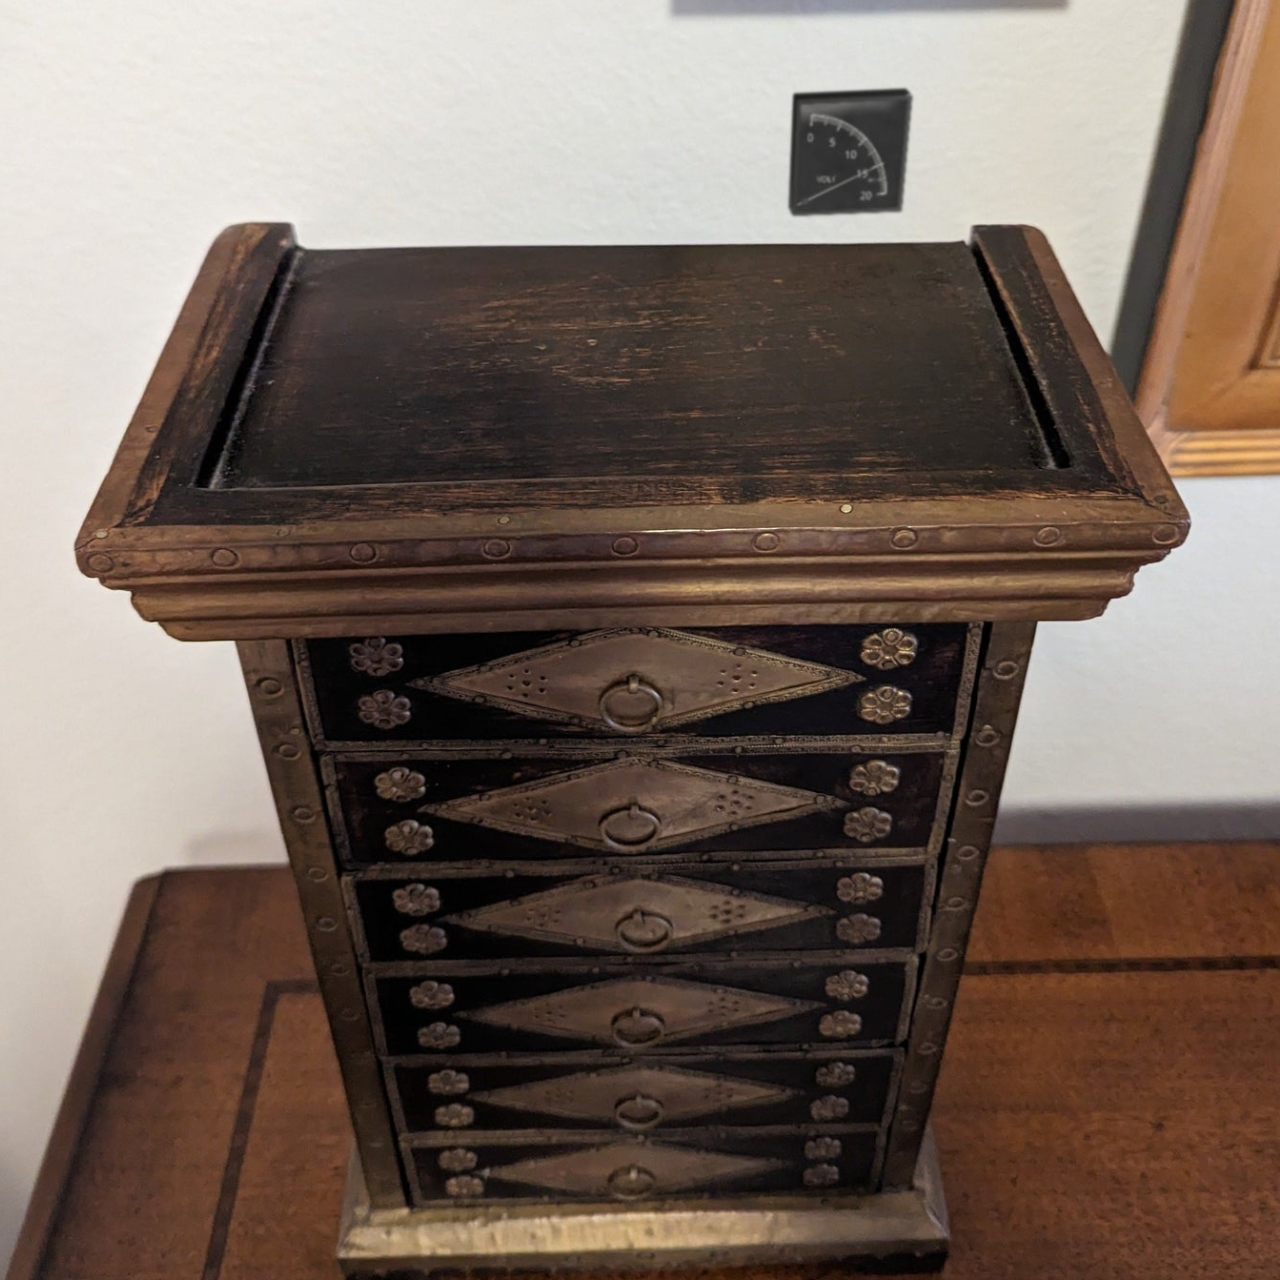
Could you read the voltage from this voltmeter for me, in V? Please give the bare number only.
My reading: 15
